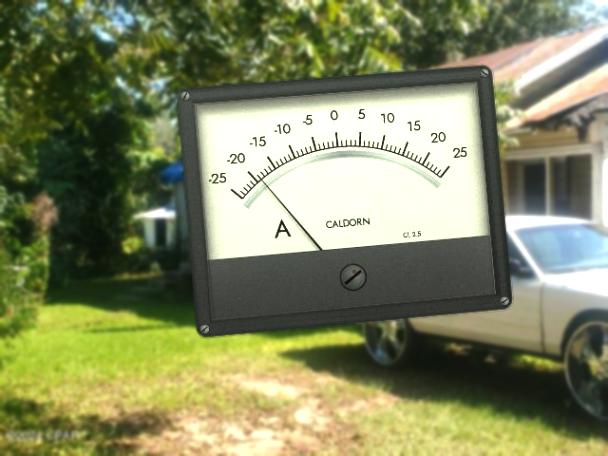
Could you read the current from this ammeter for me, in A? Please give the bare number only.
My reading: -19
